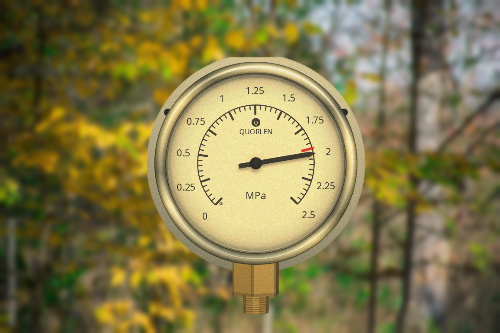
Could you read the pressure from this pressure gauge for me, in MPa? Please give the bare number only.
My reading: 2
